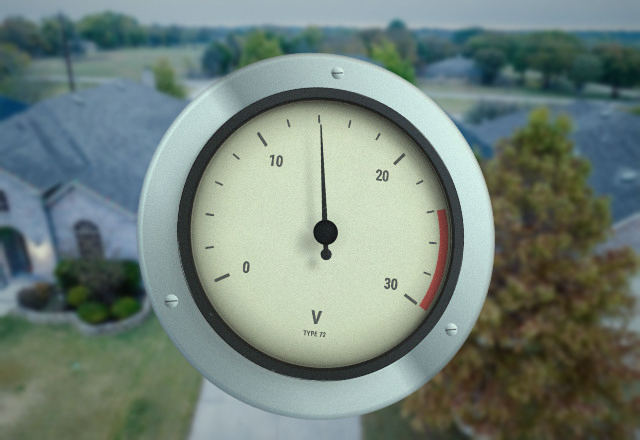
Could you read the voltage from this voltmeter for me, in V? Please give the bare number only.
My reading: 14
